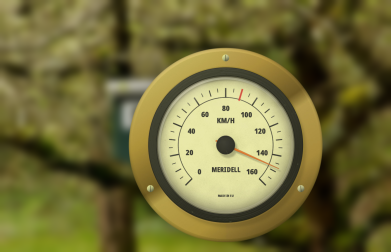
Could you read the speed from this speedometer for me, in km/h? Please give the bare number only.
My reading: 147.5
